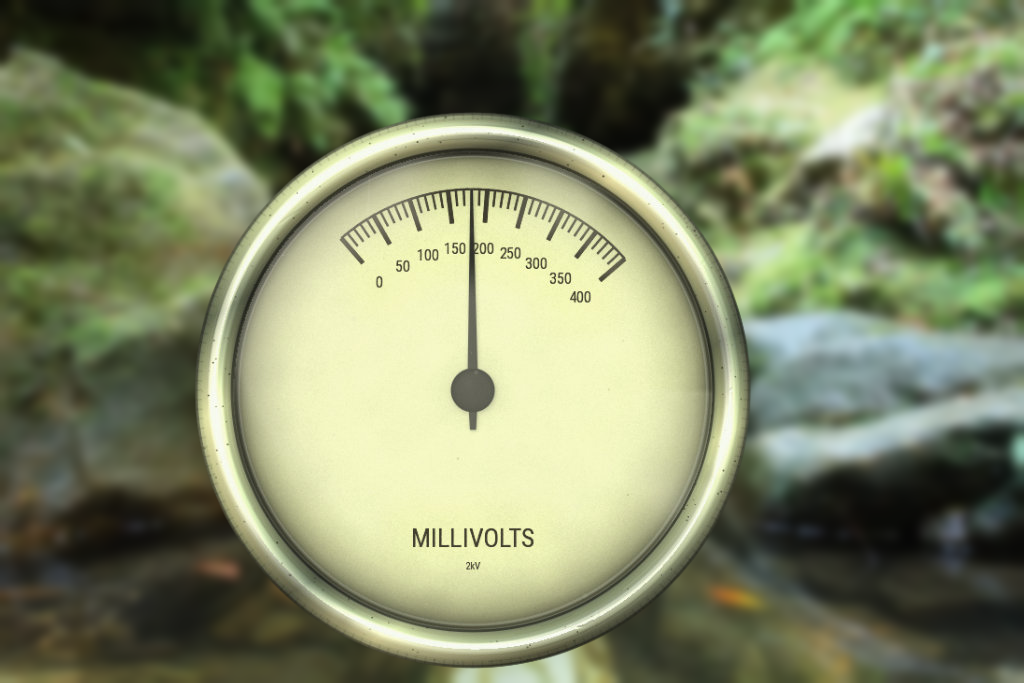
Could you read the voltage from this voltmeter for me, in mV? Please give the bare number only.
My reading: 180
